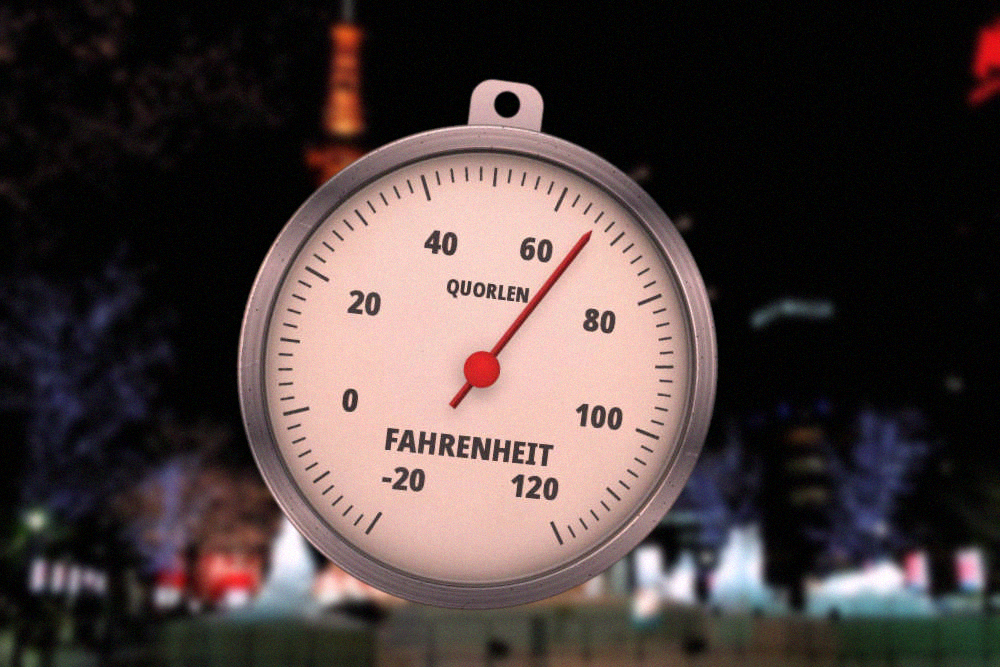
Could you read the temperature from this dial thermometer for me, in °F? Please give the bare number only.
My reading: 66
